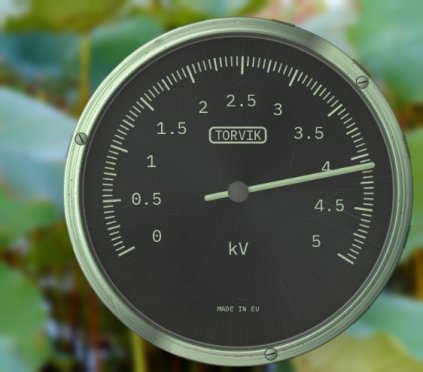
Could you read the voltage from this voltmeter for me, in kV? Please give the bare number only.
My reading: 4.1
